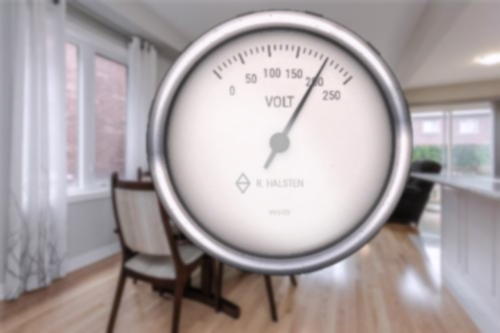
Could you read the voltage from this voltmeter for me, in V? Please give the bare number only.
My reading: 200
